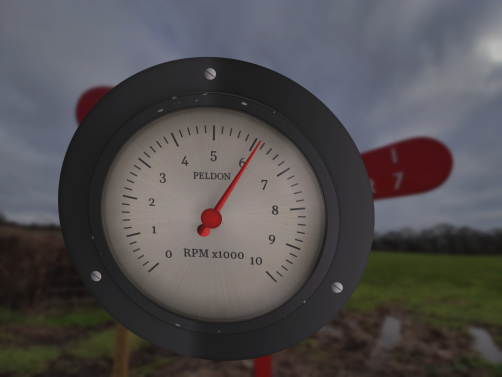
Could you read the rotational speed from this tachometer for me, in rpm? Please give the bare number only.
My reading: 6100
